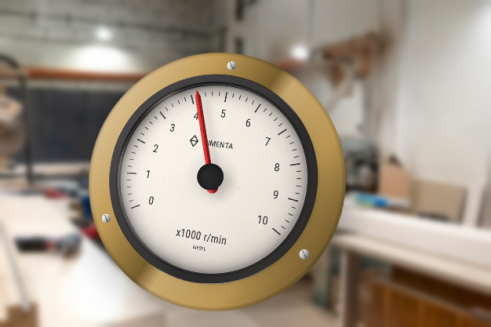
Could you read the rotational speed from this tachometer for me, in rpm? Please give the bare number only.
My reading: 4200
